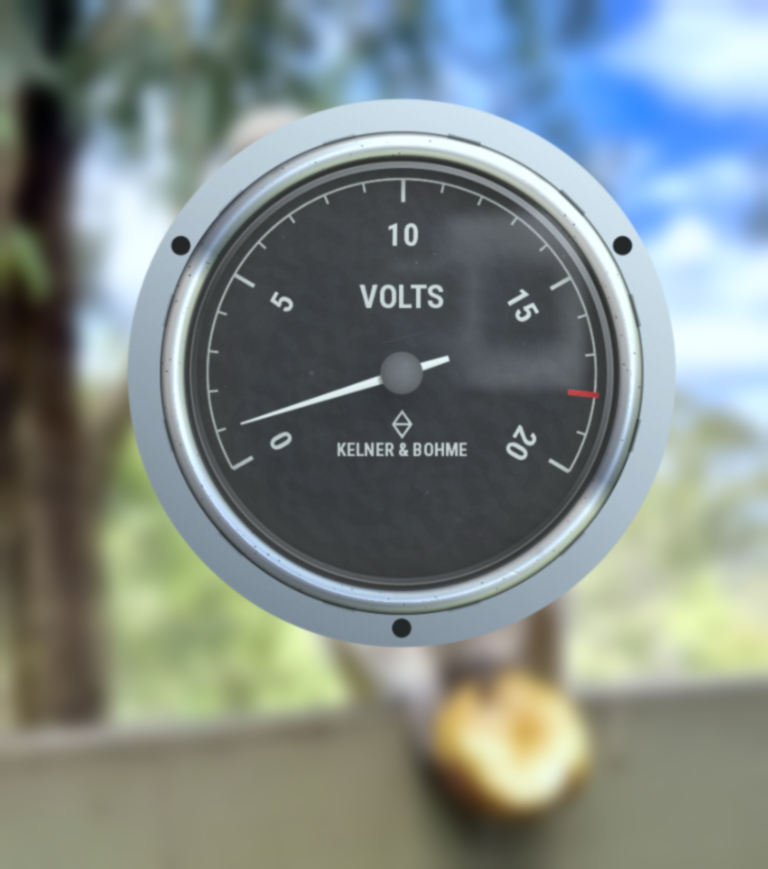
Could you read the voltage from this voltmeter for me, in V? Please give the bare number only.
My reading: 1
